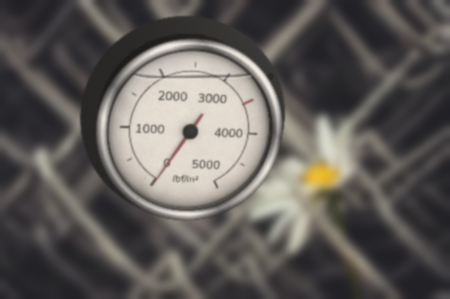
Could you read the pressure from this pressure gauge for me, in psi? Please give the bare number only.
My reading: 0
